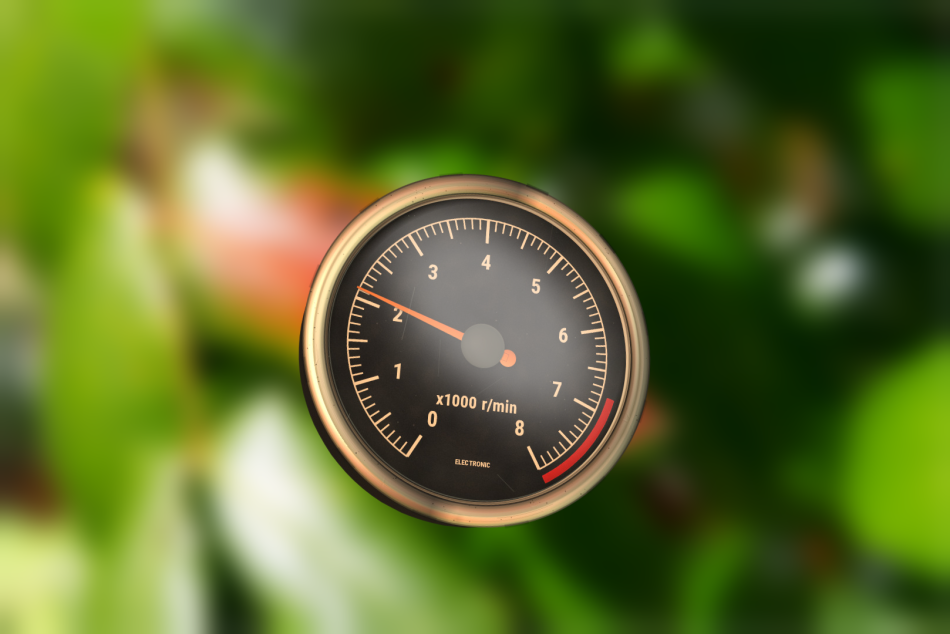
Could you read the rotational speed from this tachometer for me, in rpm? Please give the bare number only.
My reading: 2100
